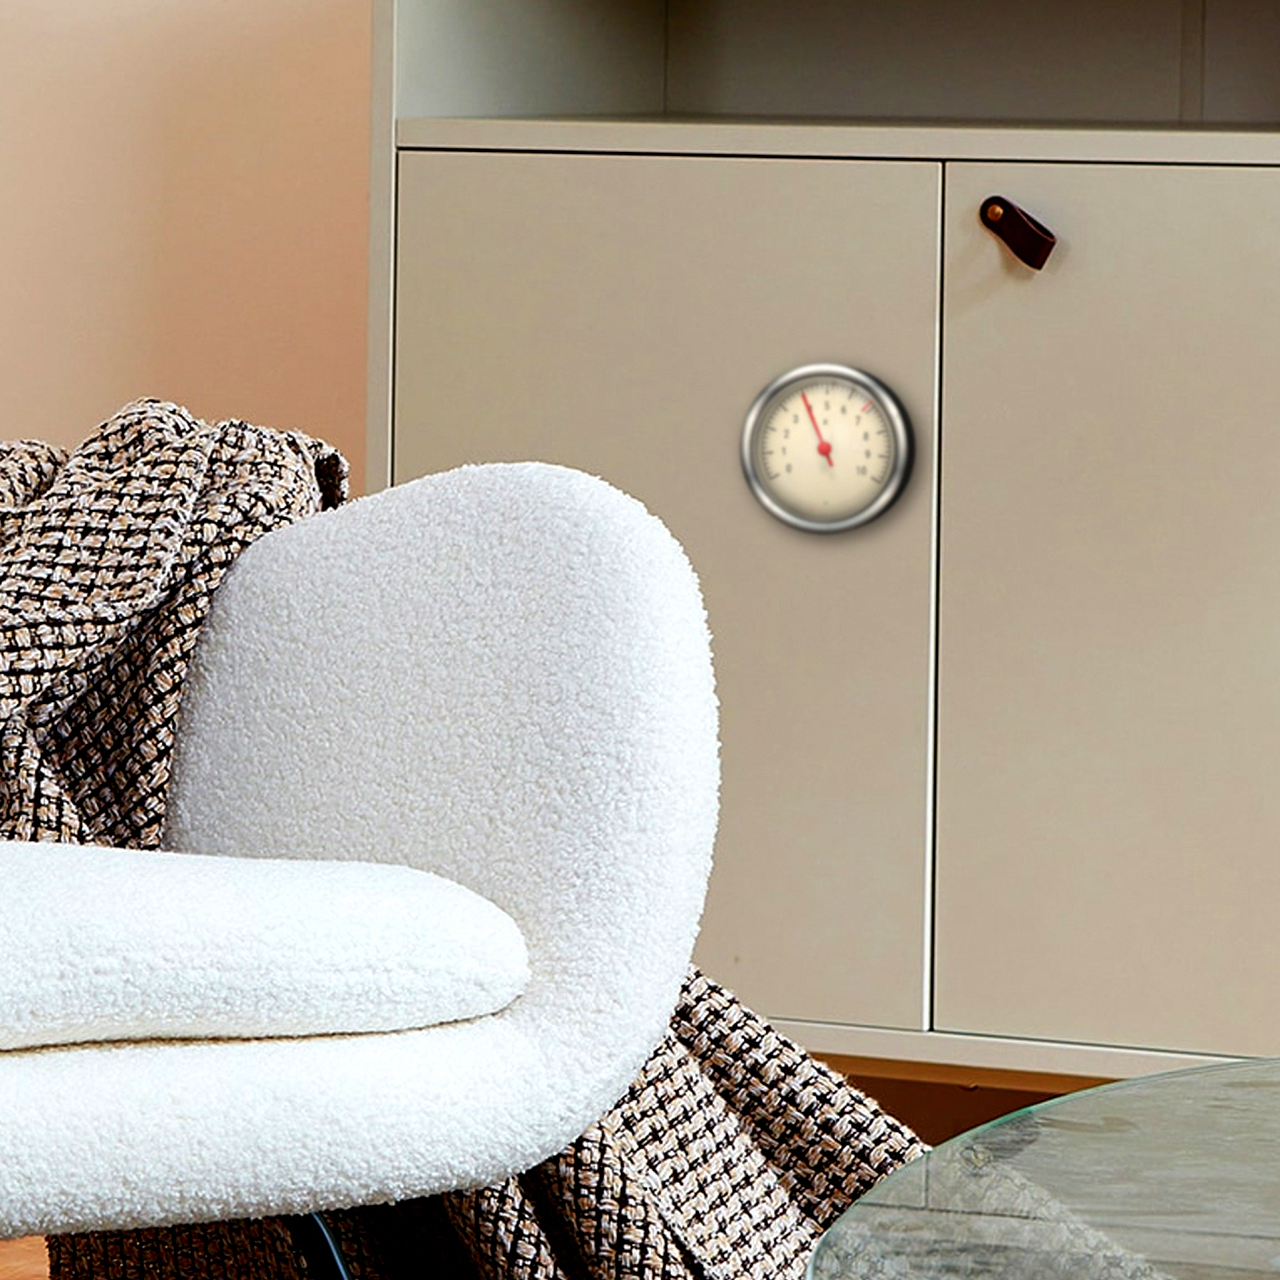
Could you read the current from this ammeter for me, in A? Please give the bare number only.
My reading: 4
